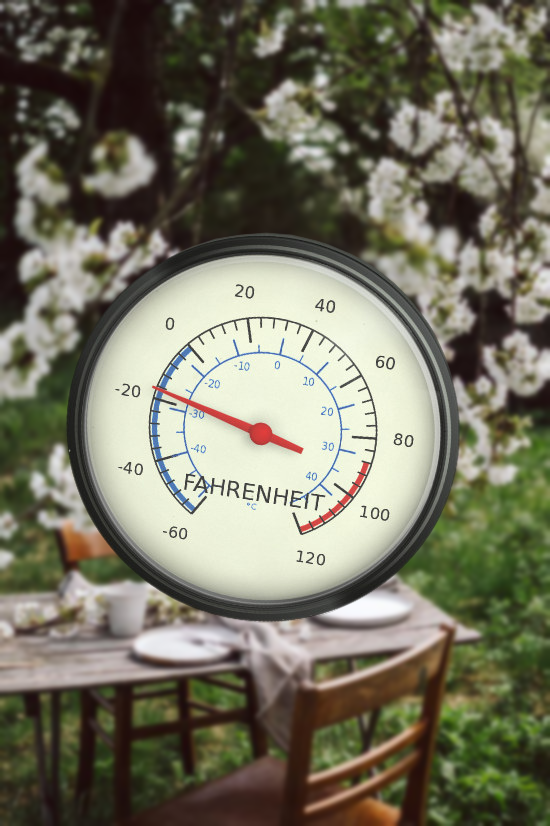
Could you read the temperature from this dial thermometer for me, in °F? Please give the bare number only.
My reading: -16
